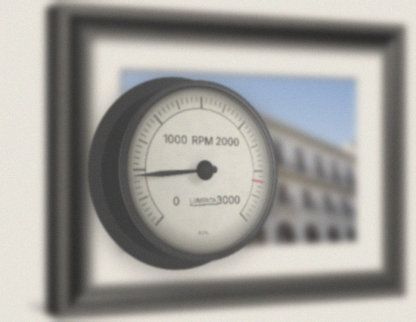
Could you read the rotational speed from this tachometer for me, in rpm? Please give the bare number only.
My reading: 450
